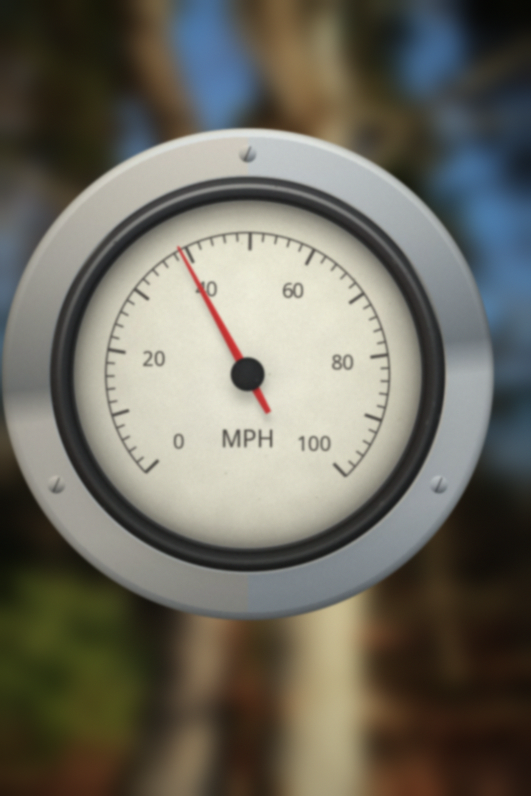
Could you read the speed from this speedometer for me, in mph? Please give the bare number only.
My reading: 39
